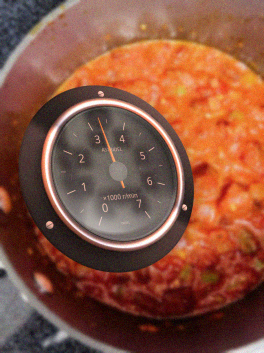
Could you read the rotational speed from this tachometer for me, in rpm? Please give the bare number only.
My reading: 3250
